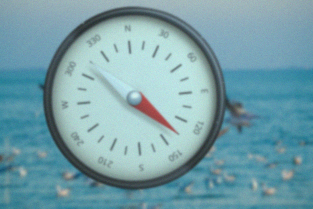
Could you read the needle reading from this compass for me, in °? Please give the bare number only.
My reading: 135
